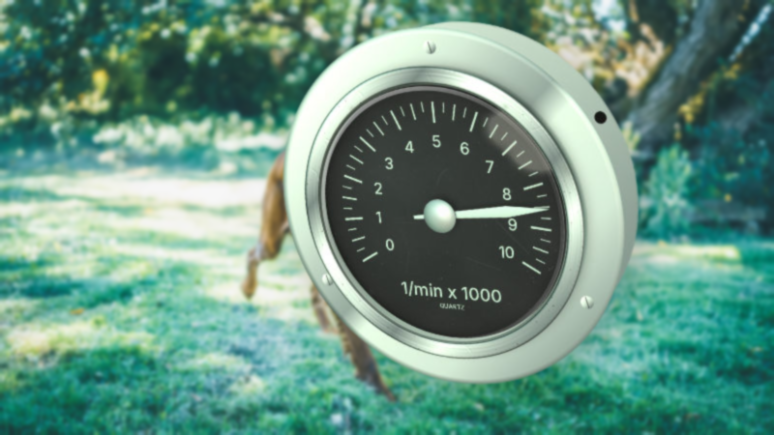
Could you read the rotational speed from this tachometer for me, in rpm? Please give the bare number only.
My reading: 8500
